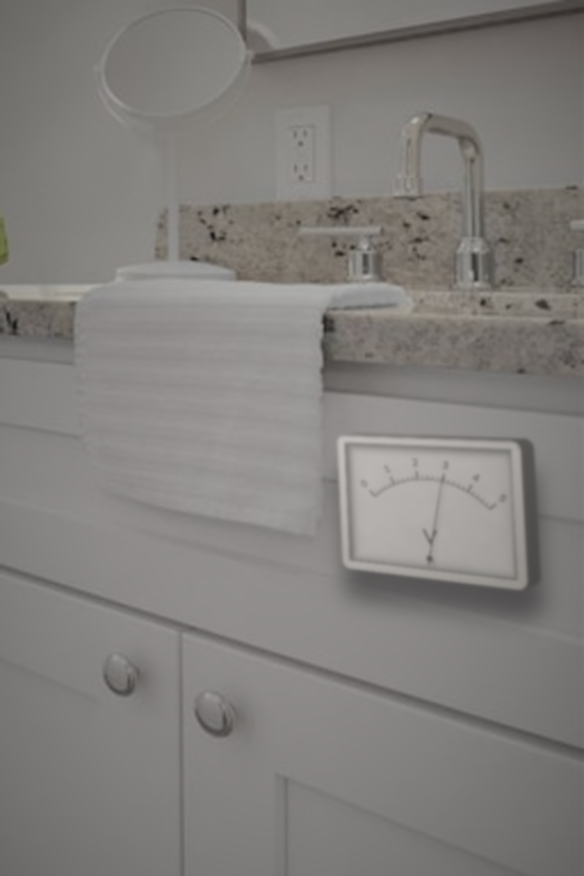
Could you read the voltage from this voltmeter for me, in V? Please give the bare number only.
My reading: 3
